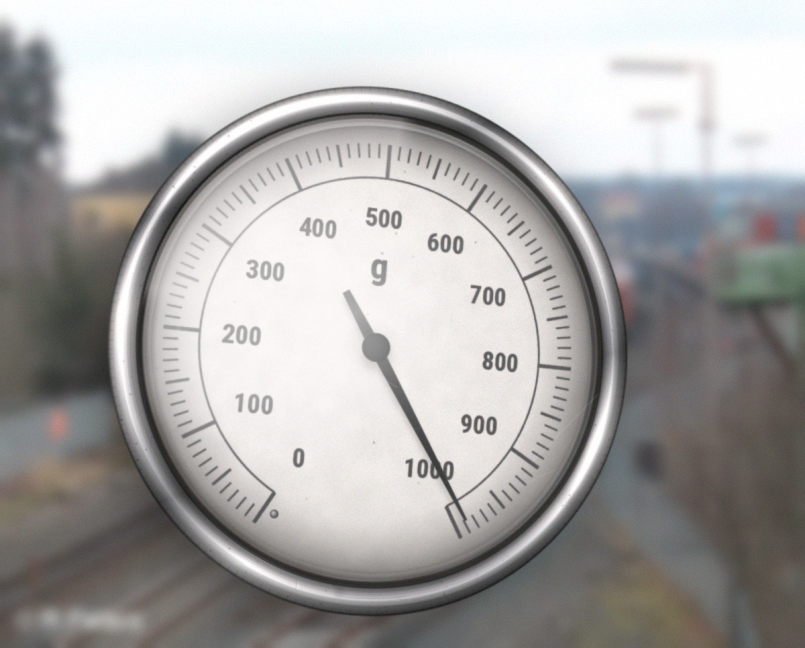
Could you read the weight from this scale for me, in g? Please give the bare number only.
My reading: 990
